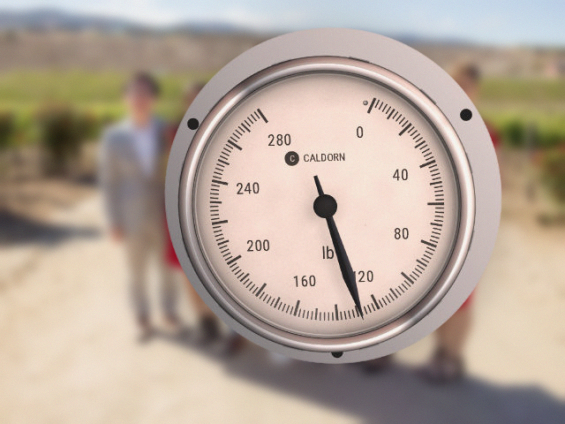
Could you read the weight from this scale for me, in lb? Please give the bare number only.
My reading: 128
